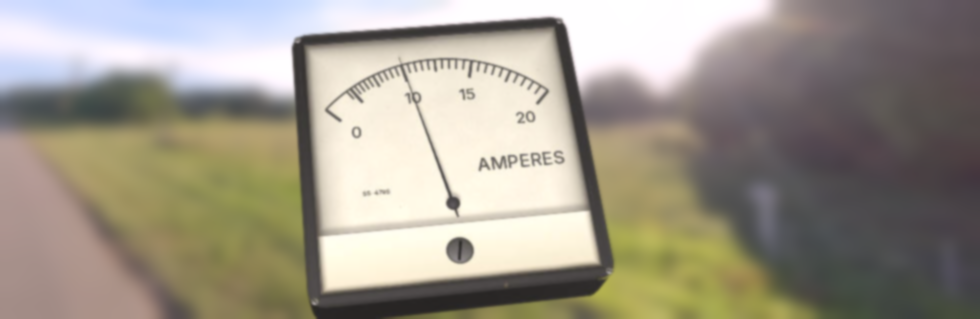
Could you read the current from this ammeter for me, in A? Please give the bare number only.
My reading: 10
